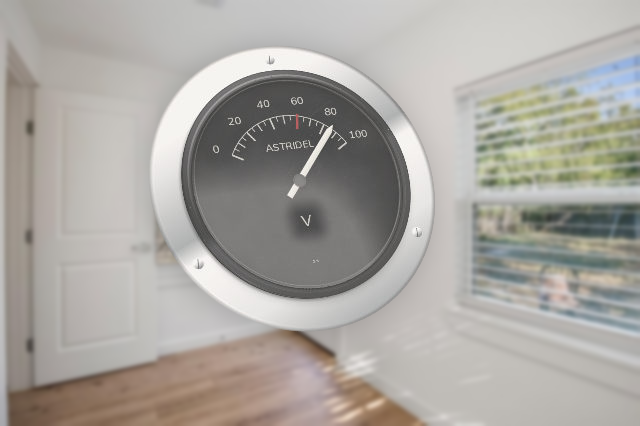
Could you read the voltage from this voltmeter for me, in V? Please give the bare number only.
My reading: 85
